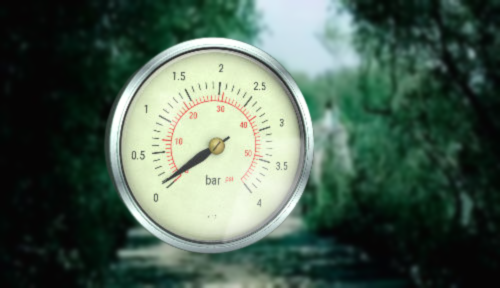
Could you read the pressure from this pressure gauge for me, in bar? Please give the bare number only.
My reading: 0.1
